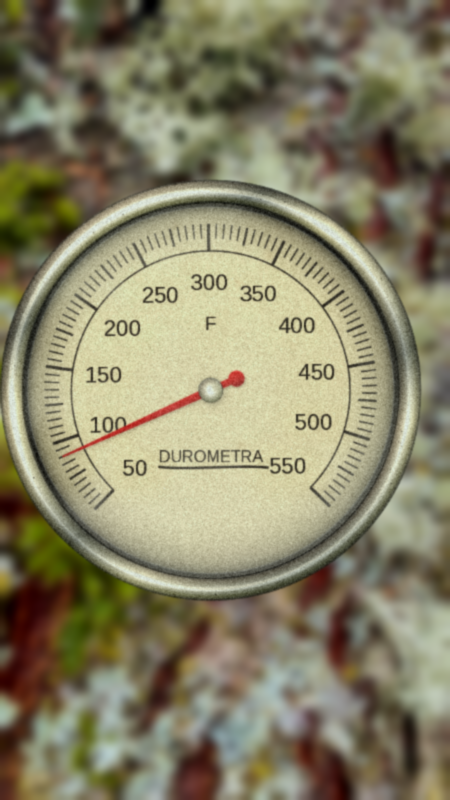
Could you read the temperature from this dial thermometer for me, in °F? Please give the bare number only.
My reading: 90
